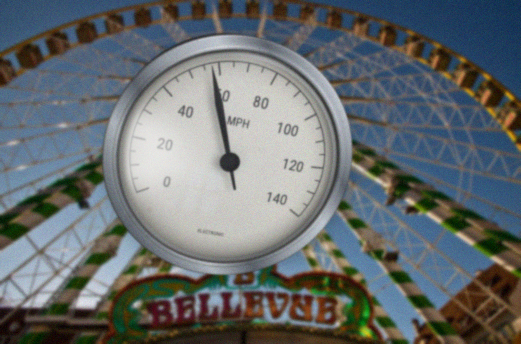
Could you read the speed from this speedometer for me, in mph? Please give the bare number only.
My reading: 57.5
